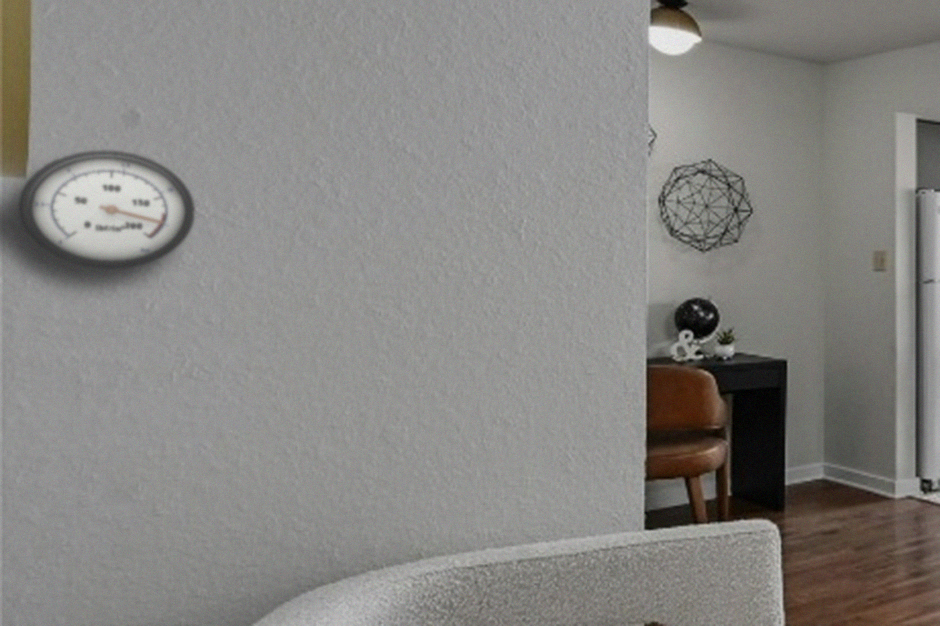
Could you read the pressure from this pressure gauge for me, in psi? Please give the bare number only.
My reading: 180
